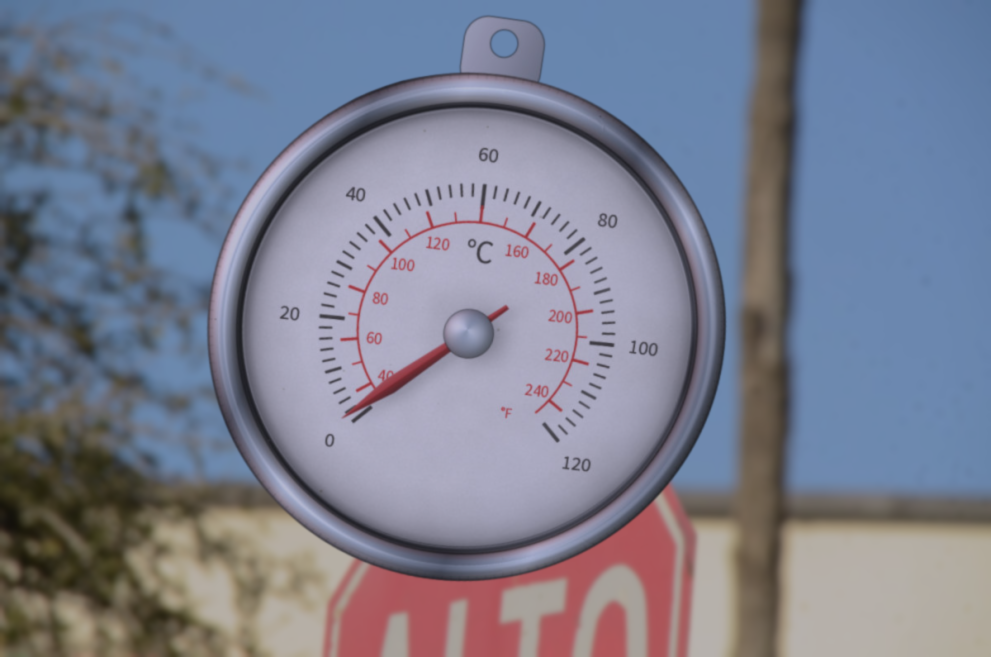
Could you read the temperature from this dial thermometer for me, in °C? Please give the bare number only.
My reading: 2
